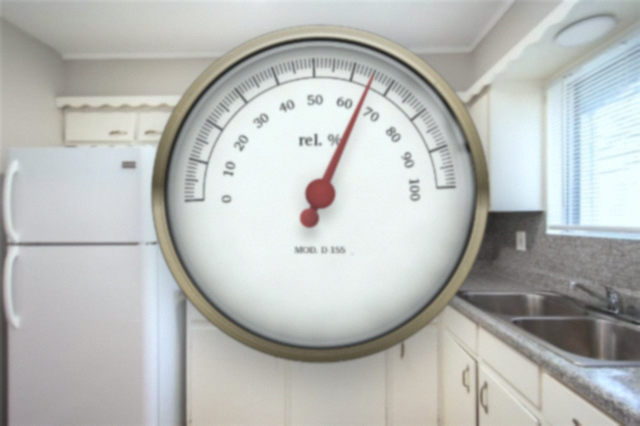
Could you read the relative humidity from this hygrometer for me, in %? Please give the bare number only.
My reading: 65
